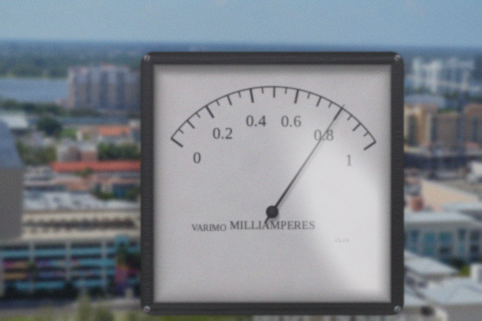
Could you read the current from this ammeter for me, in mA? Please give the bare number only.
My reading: 0.8
